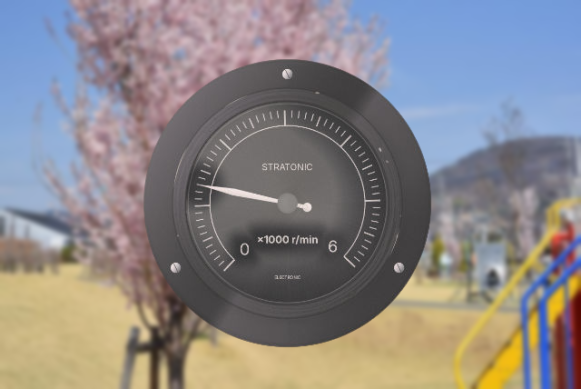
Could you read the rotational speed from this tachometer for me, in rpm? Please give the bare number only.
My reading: 1300
